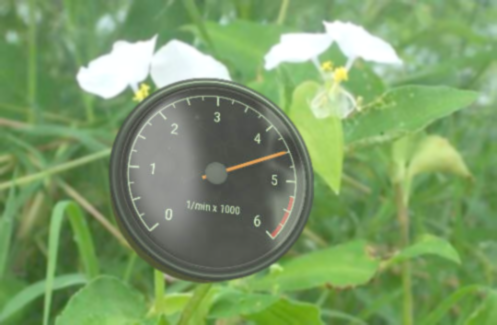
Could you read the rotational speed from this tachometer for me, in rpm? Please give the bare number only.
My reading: 4500
